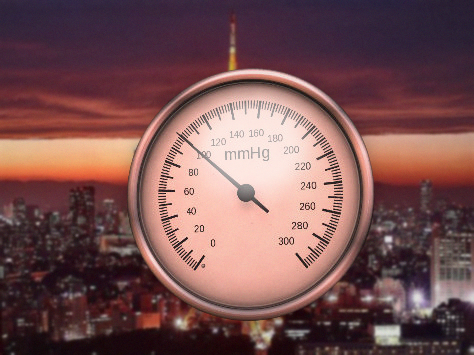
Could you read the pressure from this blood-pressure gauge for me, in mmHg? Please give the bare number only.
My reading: 100
